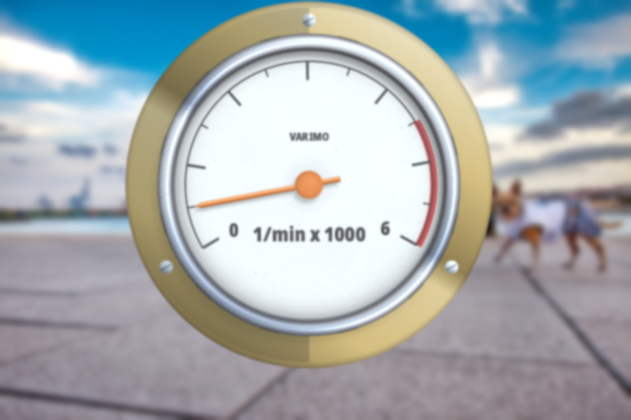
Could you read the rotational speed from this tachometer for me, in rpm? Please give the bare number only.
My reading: 500
